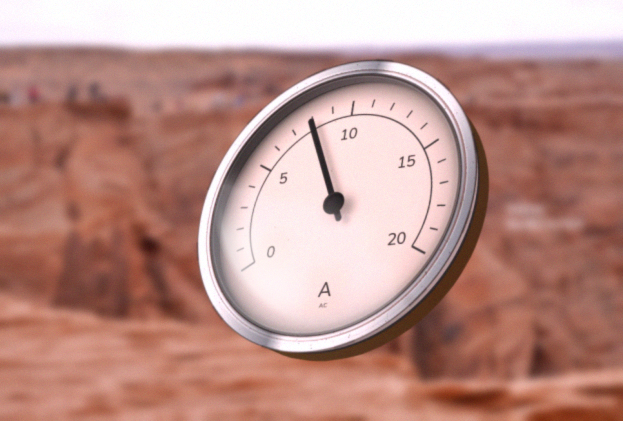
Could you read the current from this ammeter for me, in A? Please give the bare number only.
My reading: 8
